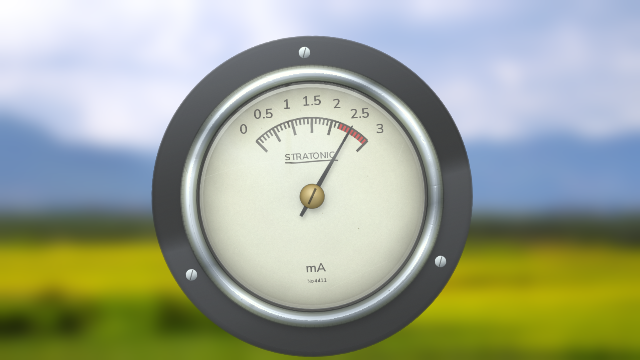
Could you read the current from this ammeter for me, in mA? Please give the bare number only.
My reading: 2.5
